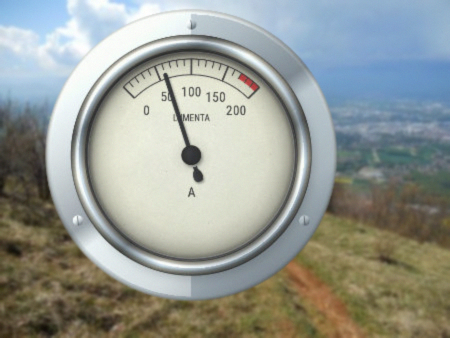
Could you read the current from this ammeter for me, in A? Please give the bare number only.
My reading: 60
